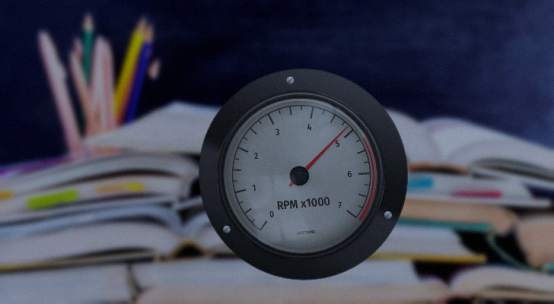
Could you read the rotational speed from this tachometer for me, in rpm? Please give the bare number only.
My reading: 4875
